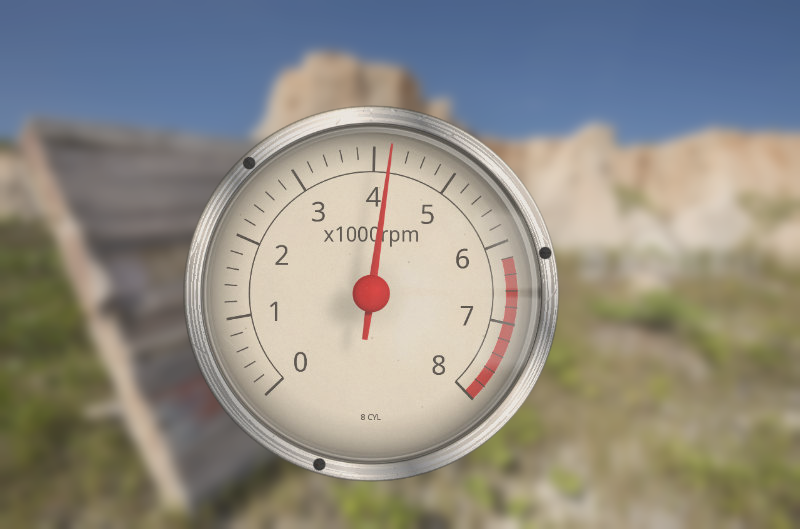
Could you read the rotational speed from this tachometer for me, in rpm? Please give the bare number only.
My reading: 4200
